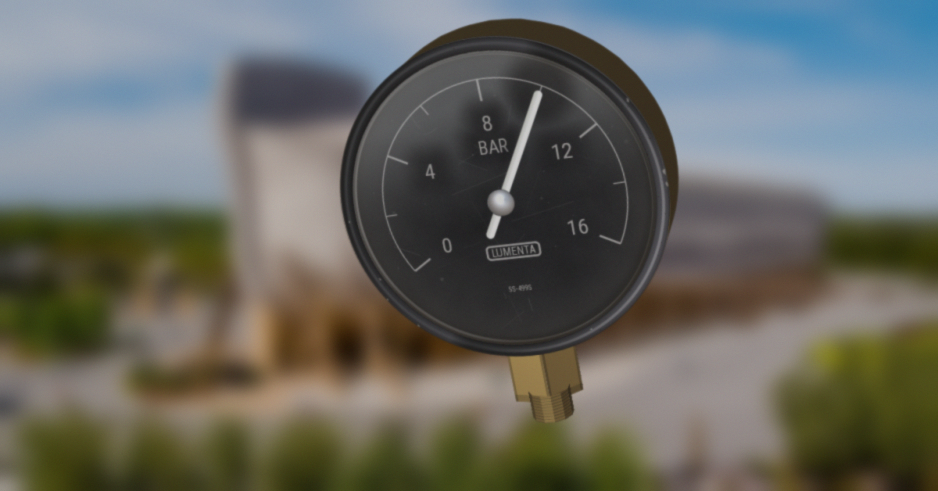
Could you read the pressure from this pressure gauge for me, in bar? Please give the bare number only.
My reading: 10
